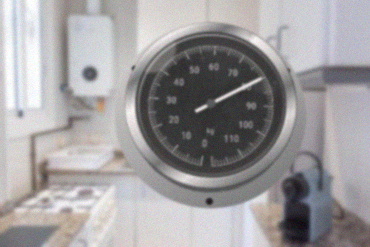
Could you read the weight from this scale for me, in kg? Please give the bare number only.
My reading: 80
